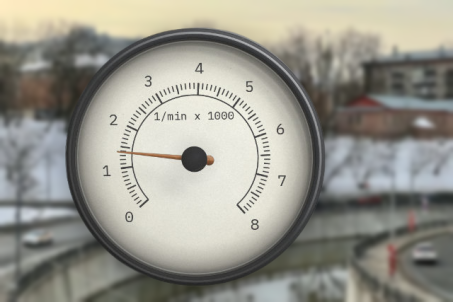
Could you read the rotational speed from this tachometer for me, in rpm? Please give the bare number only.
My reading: 1400
